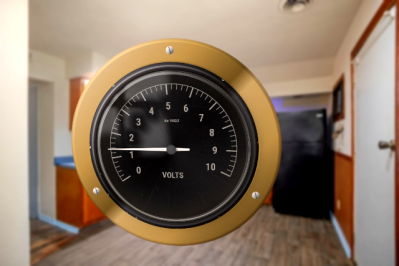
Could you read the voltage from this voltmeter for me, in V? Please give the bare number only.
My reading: 1.4
